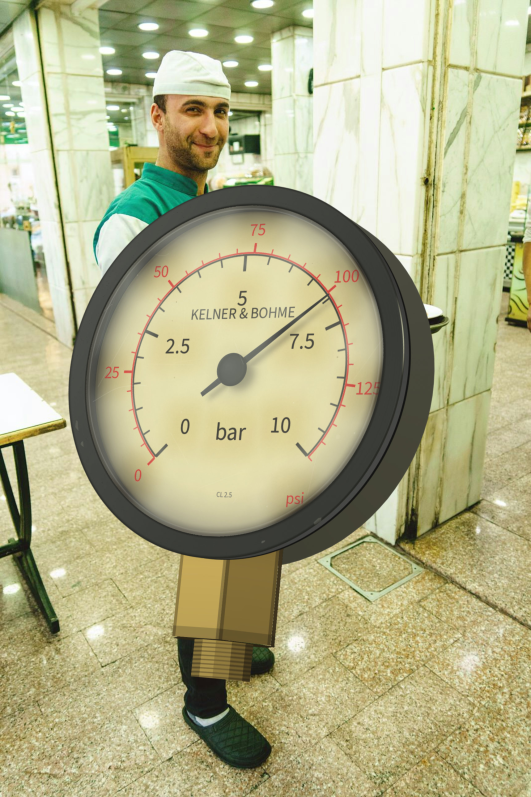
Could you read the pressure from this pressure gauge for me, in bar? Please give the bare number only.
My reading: 7
